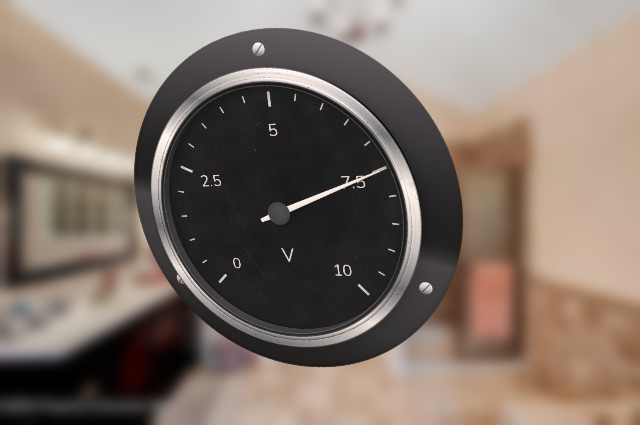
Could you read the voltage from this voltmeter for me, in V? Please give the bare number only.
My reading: 7.5
